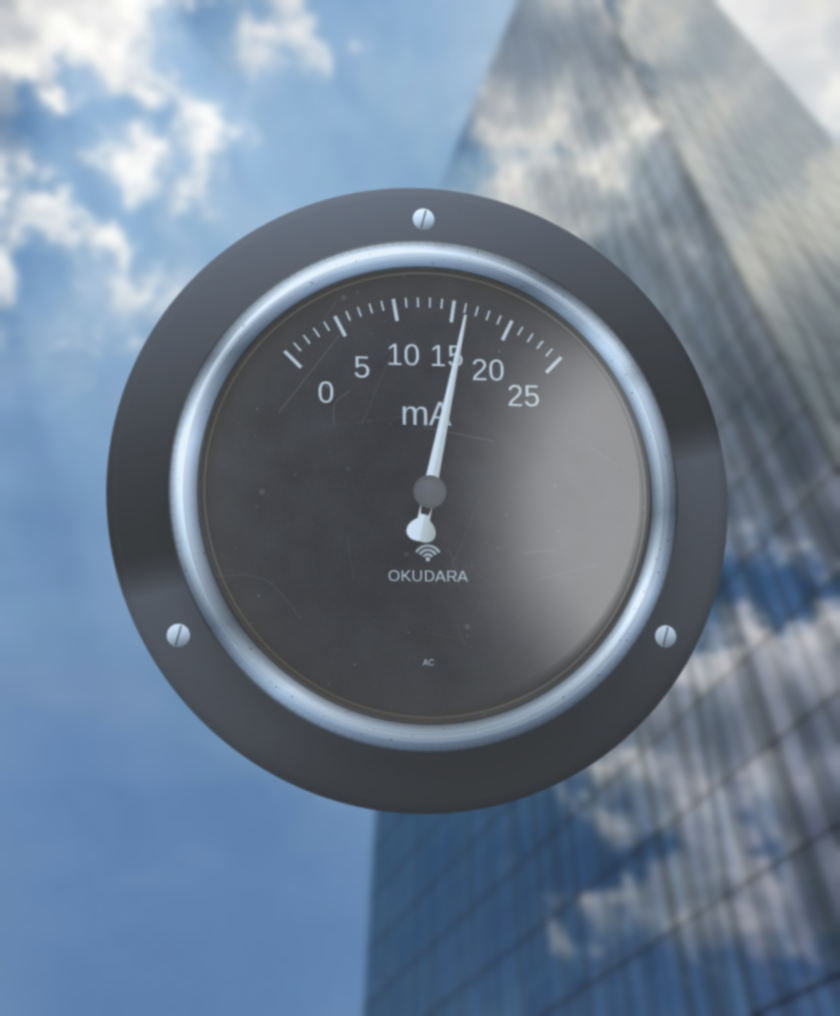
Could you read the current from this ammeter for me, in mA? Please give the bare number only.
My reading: 16
